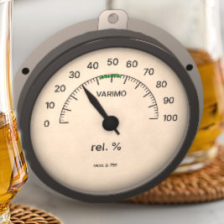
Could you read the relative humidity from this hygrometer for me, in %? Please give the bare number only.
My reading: 30
